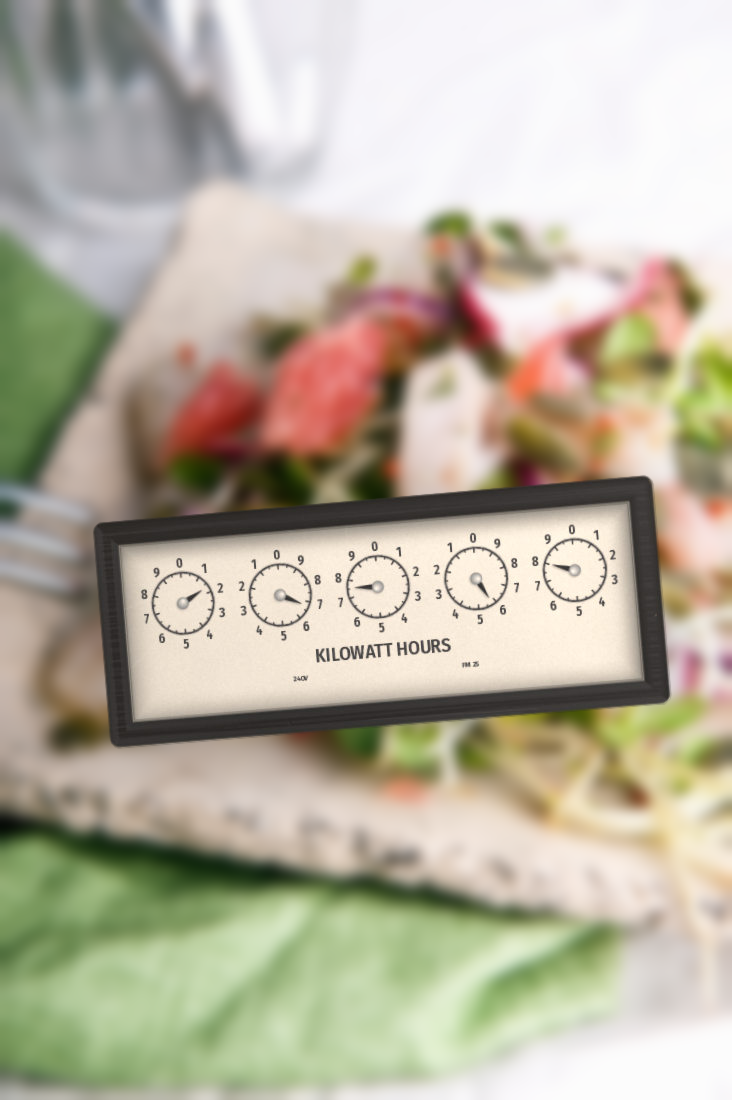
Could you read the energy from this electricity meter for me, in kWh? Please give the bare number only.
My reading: 16758
